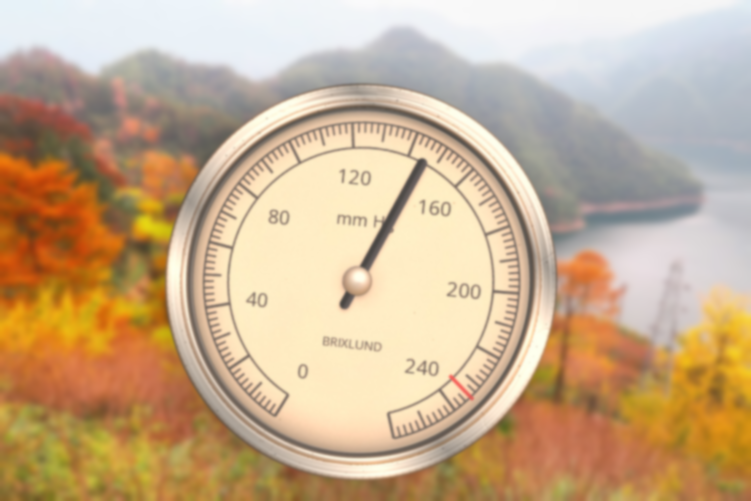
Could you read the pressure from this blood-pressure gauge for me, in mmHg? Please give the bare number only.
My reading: 146
